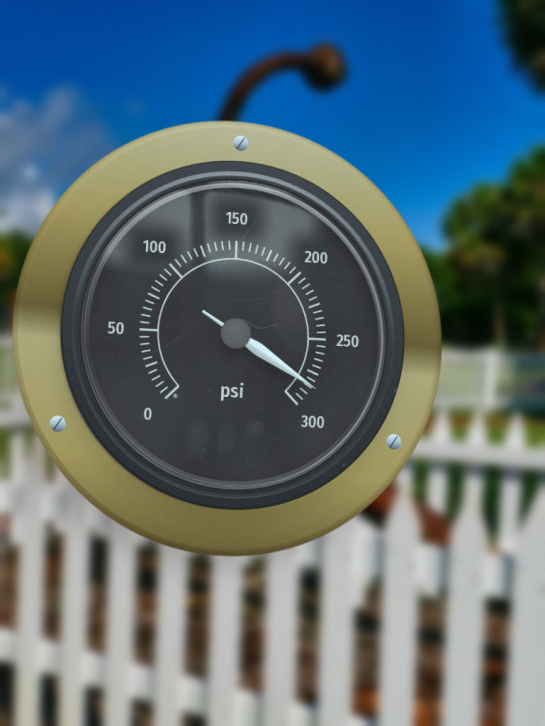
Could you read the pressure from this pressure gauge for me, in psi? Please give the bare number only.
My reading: 285
